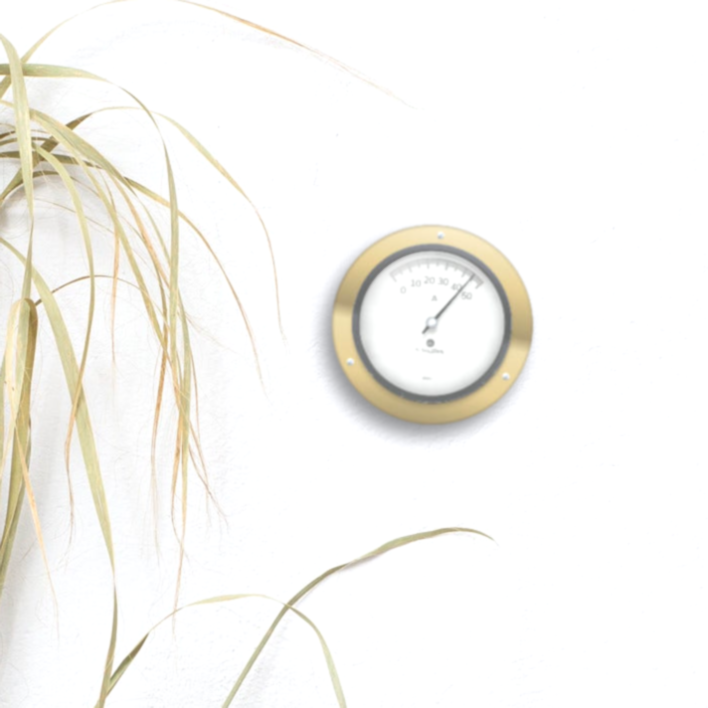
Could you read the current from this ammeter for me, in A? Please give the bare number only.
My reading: 45
